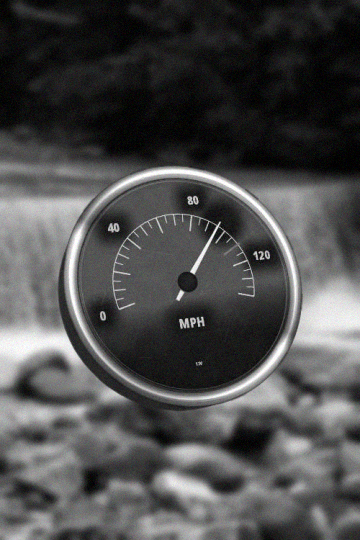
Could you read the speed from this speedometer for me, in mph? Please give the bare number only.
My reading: 95
